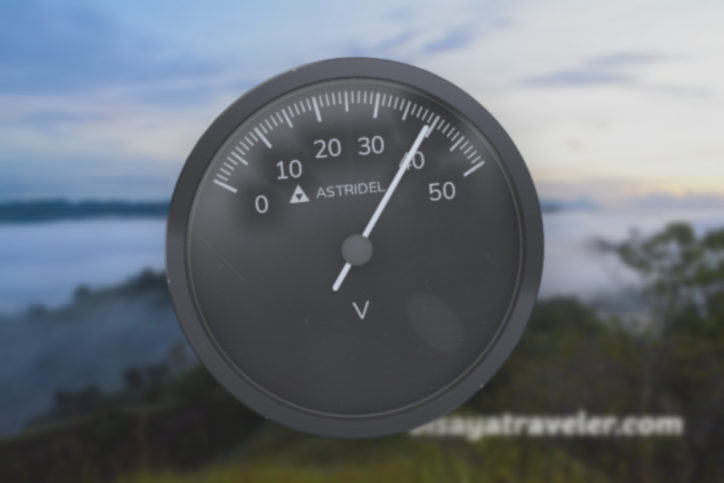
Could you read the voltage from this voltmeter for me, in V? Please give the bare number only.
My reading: 39
